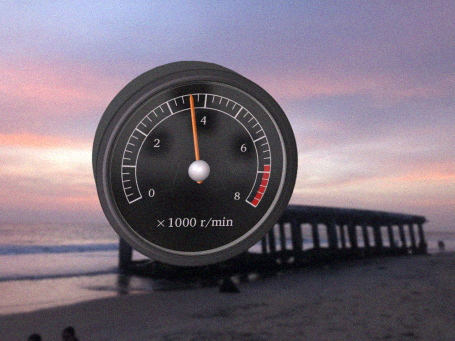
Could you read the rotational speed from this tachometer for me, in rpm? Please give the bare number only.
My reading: 3600
